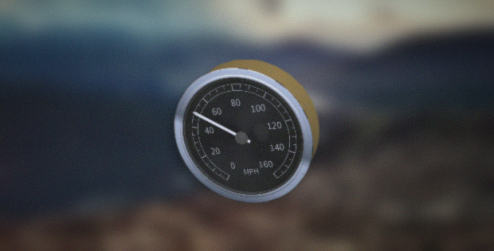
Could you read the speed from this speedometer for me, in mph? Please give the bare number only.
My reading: 50
